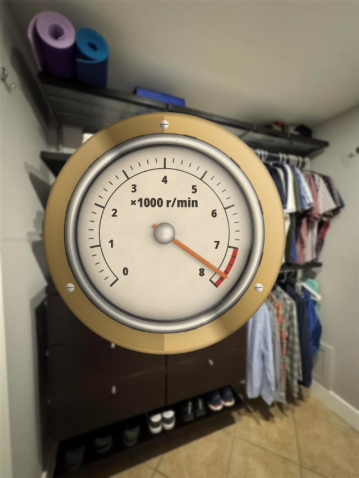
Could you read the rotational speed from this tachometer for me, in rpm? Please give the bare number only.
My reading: 7700
